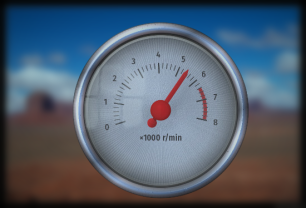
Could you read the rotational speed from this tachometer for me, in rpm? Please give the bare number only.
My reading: 5400
